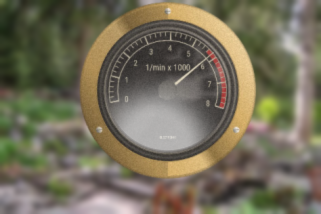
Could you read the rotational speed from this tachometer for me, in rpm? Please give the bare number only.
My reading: 5800
